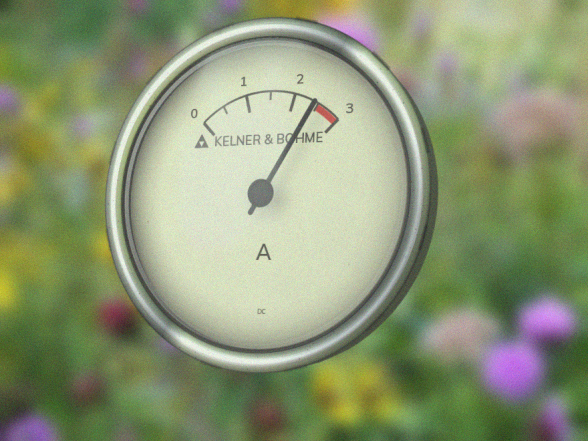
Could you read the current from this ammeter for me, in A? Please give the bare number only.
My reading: 2.5
